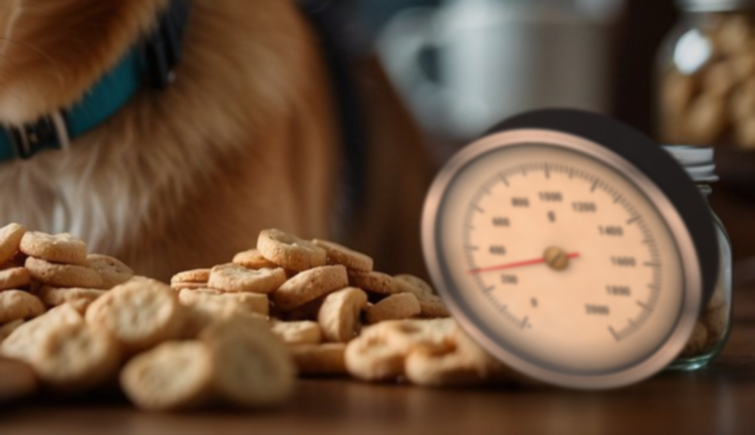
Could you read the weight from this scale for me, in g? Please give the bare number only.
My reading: 300
